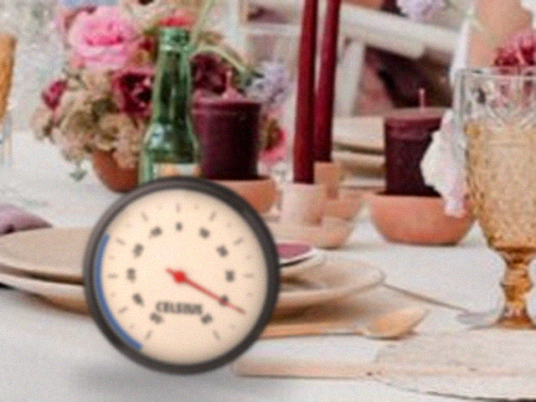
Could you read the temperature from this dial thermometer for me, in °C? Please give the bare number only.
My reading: 40
